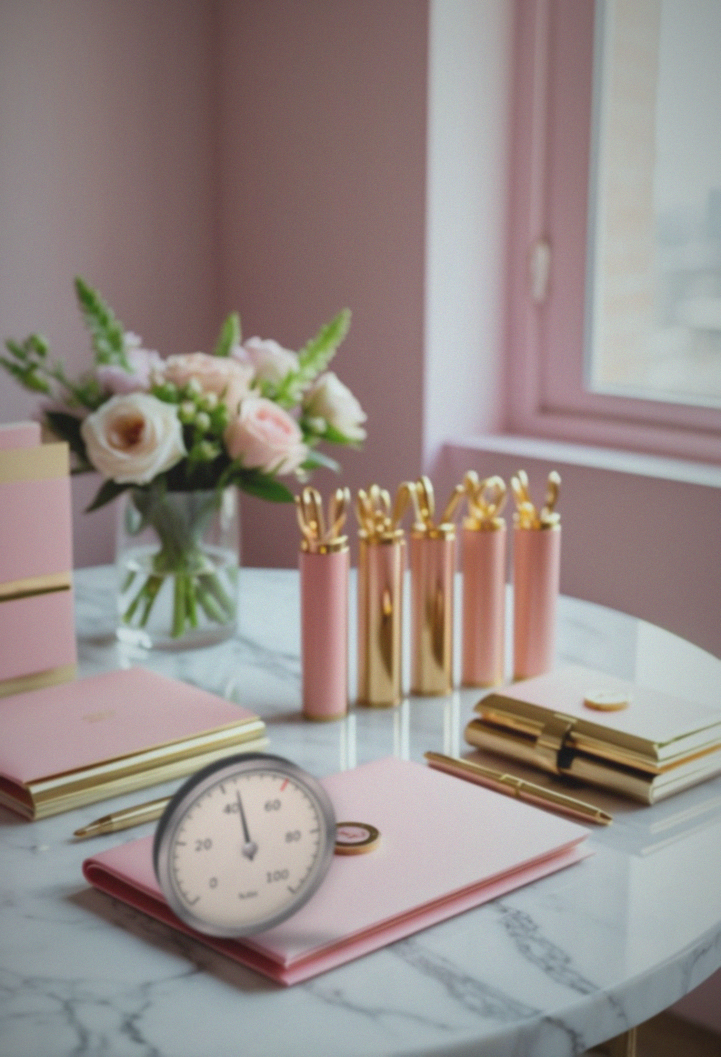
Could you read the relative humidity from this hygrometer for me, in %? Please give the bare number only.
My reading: 44
